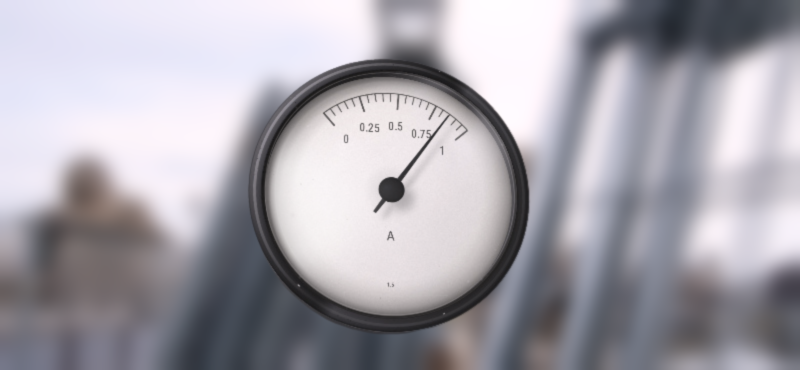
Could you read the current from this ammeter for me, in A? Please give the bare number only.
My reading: 0.85
